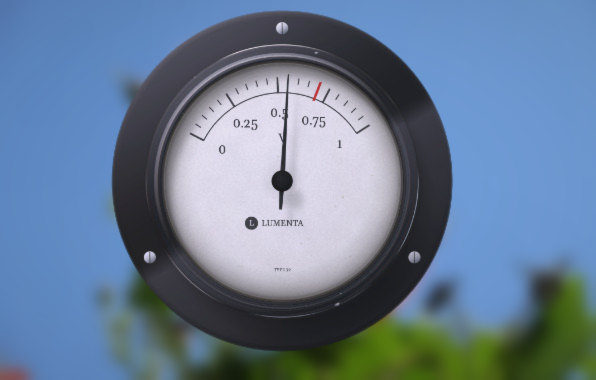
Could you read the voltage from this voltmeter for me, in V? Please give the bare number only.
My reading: 0.55
